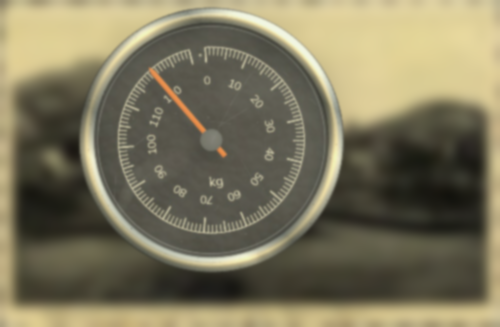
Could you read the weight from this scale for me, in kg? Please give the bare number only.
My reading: 120
